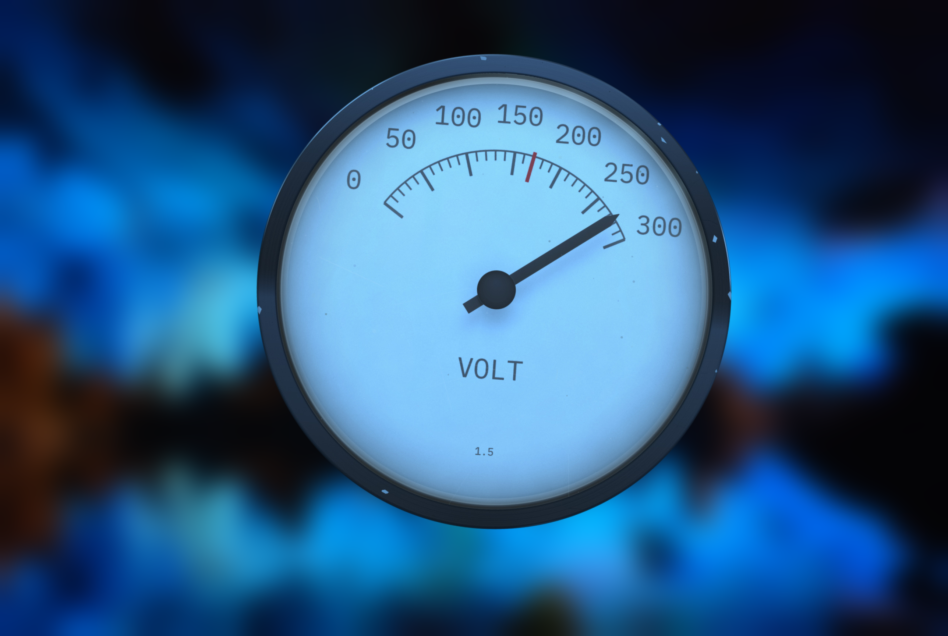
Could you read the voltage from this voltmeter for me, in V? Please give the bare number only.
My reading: 275
